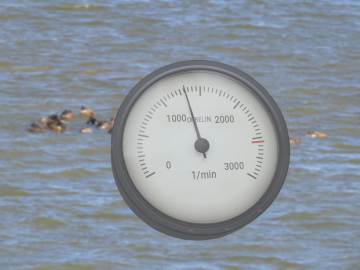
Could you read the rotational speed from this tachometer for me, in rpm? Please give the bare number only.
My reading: 1300
